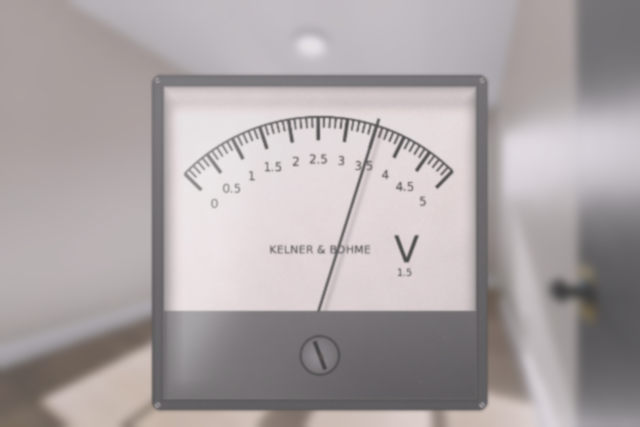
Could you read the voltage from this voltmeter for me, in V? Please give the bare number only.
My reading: 3.5
